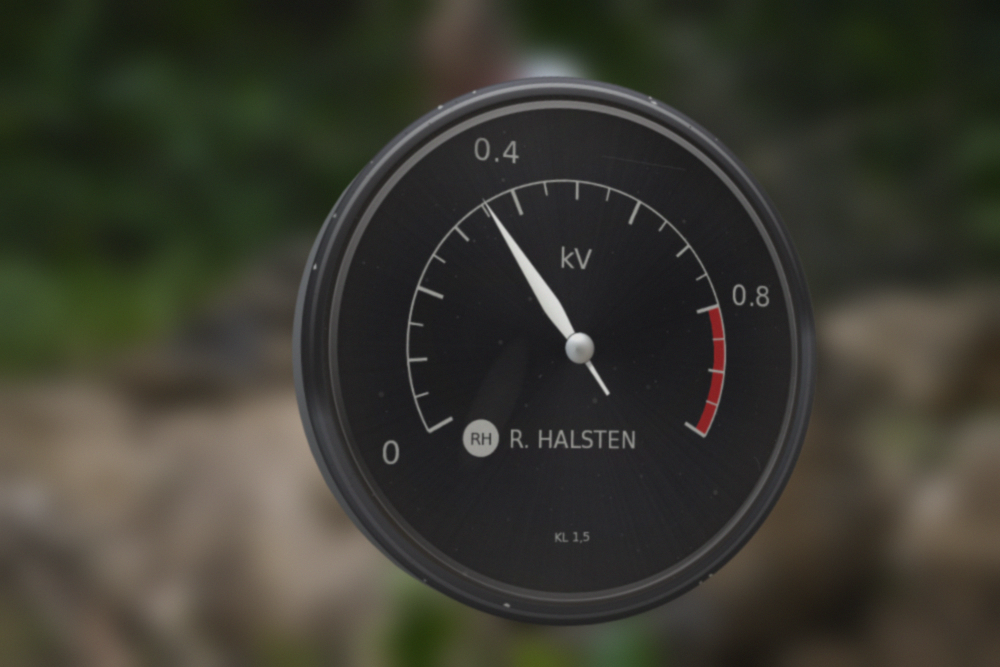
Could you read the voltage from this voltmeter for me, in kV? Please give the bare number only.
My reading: 0.35
